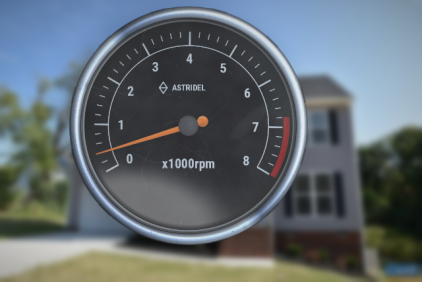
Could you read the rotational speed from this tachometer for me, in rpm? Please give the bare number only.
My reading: 400
